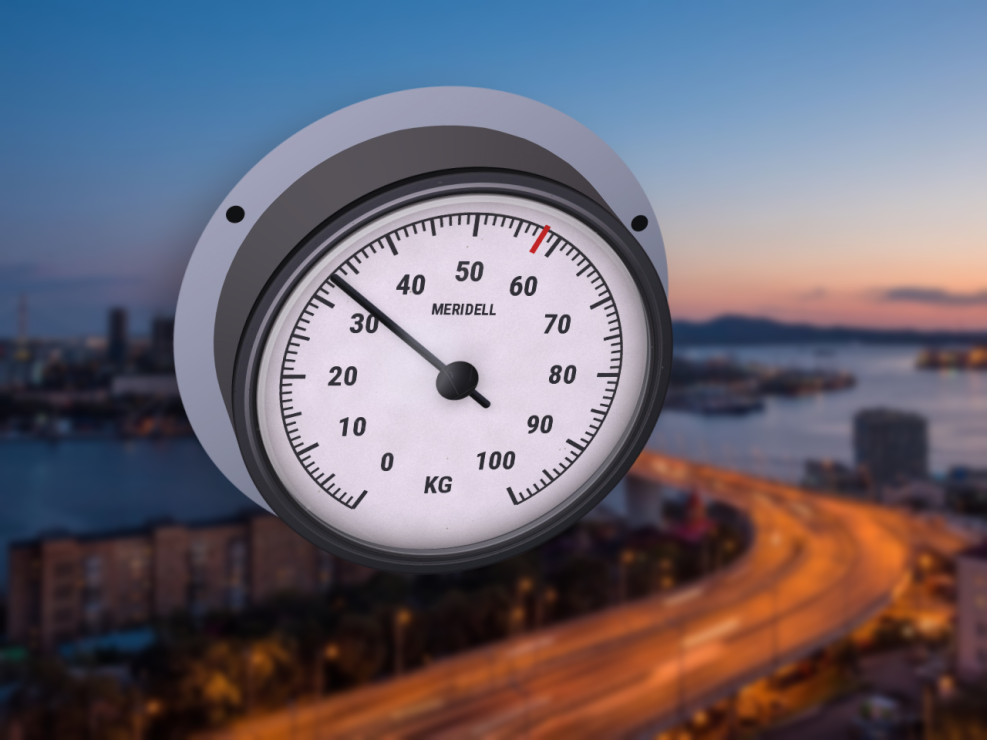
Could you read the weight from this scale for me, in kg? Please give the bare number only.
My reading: 33
